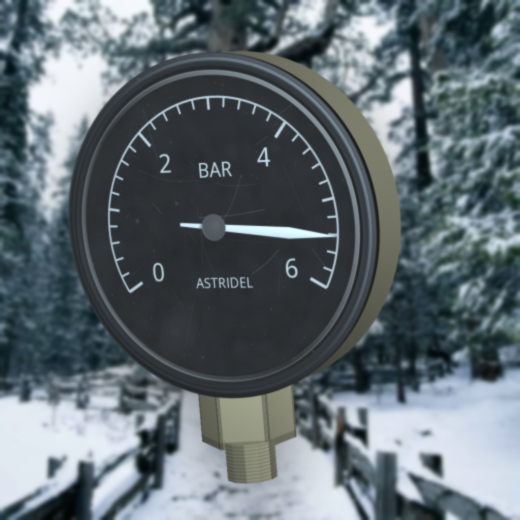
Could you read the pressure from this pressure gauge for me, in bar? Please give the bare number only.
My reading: 5.4
